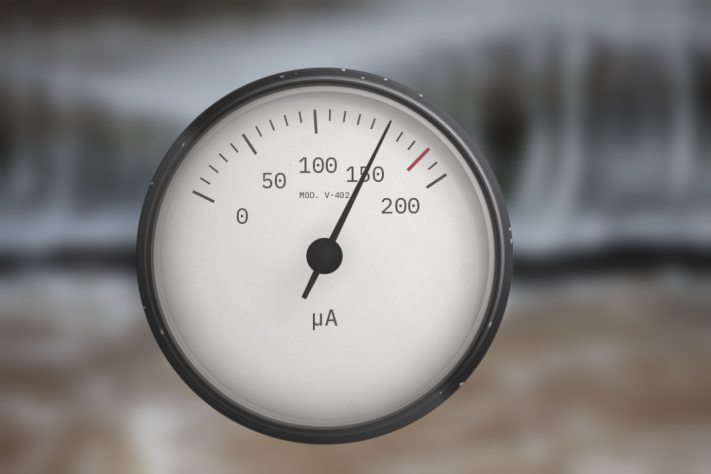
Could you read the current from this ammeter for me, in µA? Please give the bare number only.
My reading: 150
